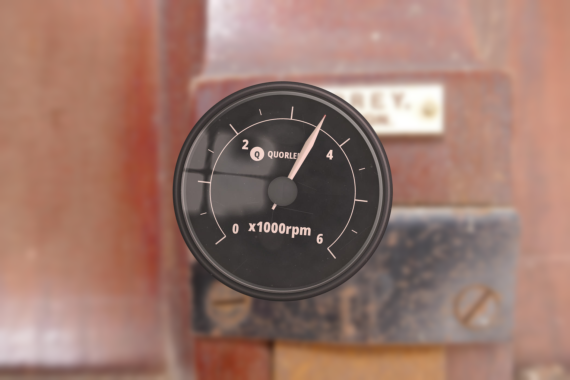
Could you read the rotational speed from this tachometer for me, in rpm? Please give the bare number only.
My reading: 3500
